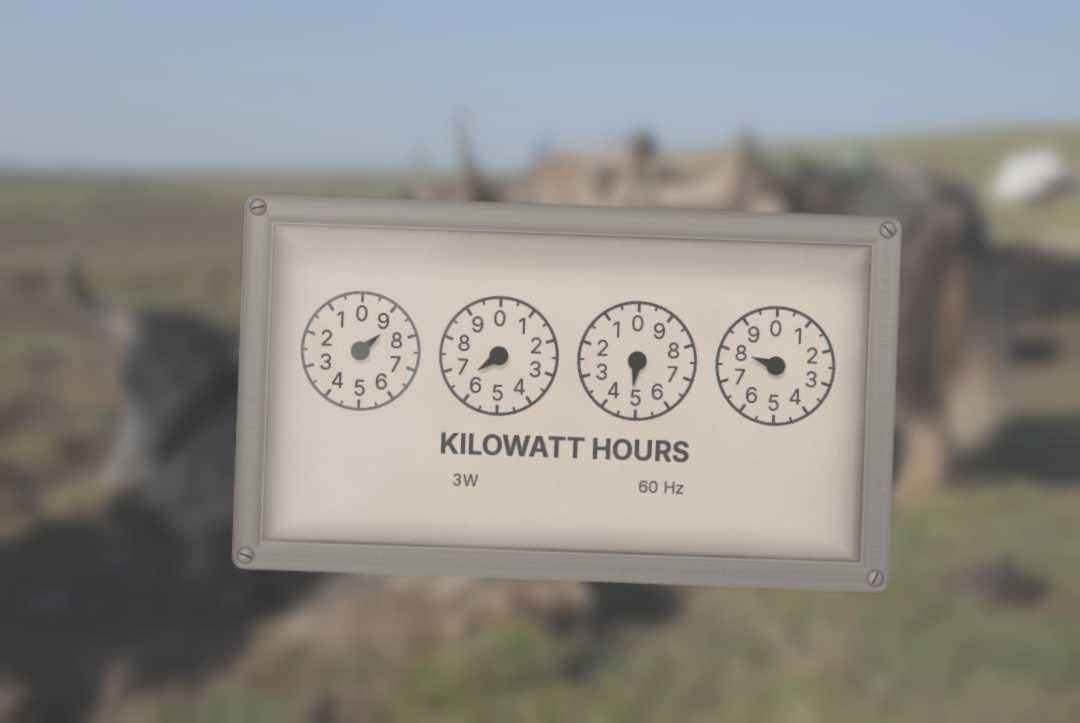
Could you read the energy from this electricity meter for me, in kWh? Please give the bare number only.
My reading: 8648
